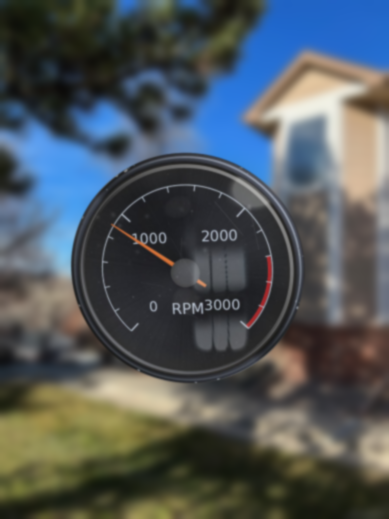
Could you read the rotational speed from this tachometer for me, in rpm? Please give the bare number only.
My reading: 900
